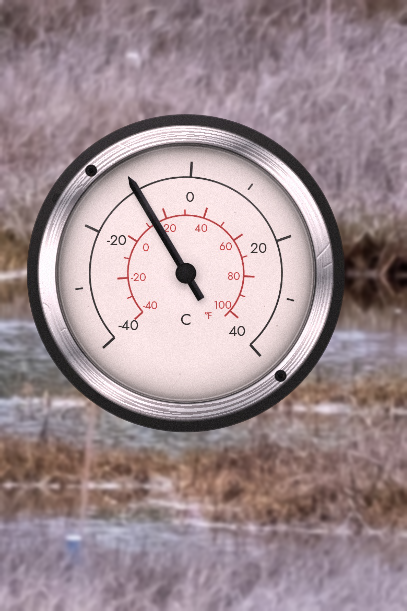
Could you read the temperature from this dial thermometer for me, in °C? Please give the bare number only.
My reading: -10
